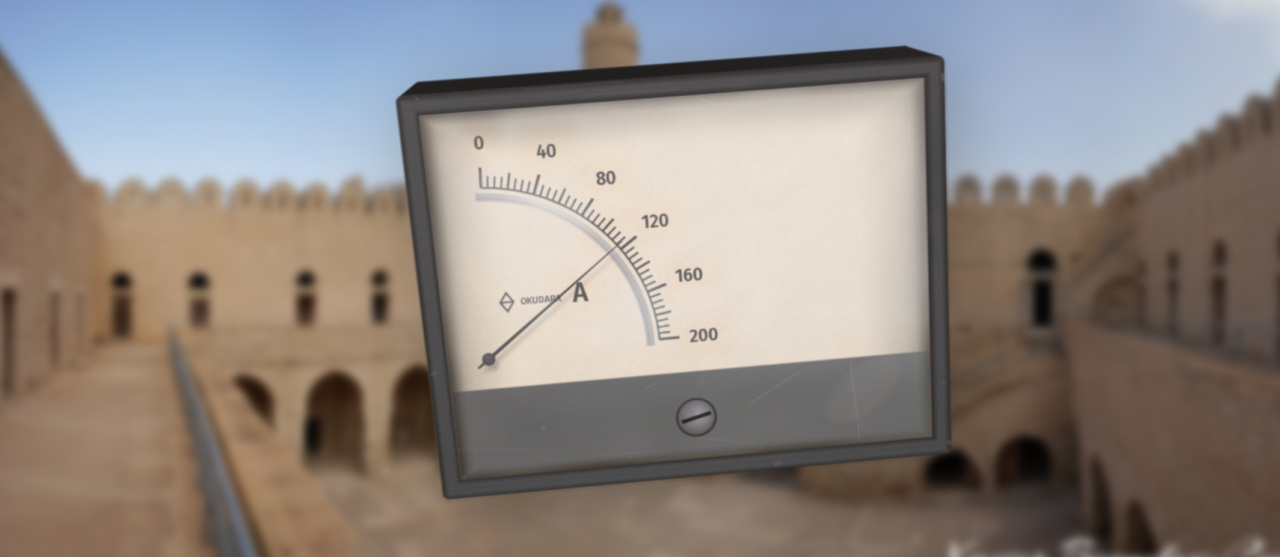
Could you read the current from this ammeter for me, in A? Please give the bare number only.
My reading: 115
